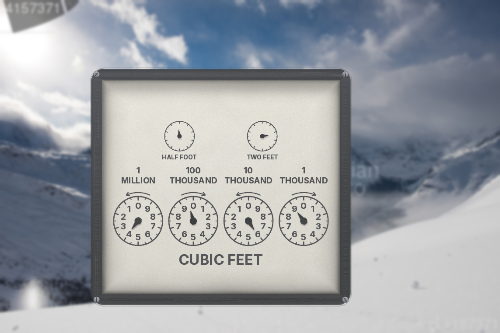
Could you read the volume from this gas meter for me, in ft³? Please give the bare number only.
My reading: 395900
